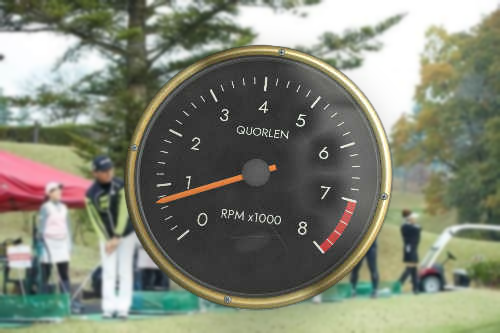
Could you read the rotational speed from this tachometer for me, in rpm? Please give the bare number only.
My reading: 700
